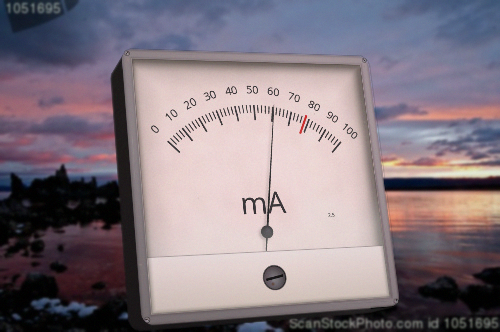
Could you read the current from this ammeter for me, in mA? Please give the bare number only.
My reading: 60
